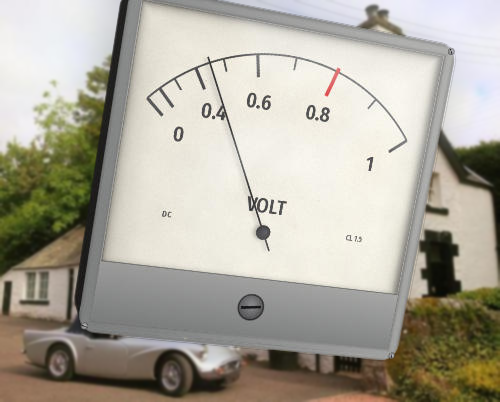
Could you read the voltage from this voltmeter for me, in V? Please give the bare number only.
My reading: 0.45
